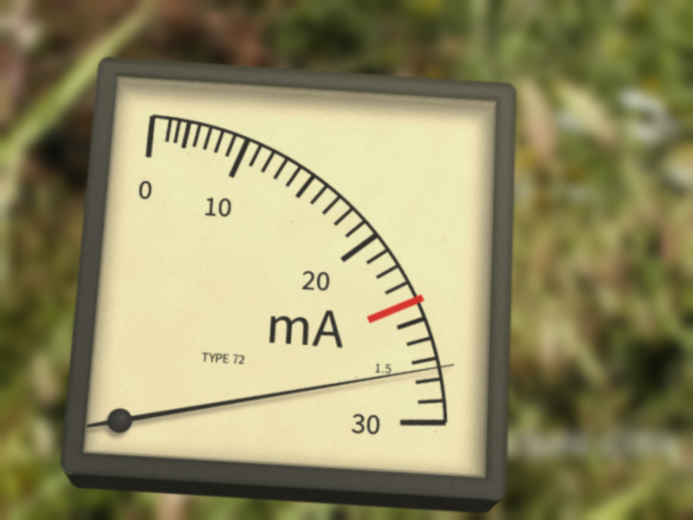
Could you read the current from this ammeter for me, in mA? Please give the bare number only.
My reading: 27.5
